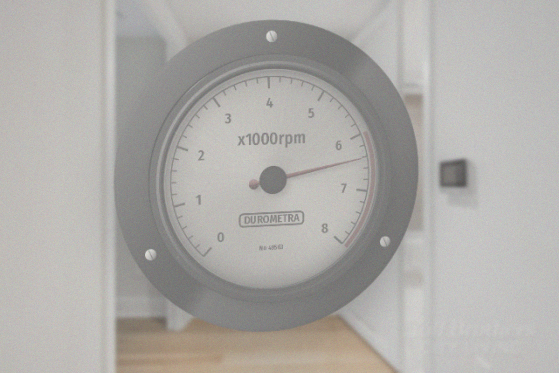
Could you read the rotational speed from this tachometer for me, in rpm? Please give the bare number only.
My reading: 6400
